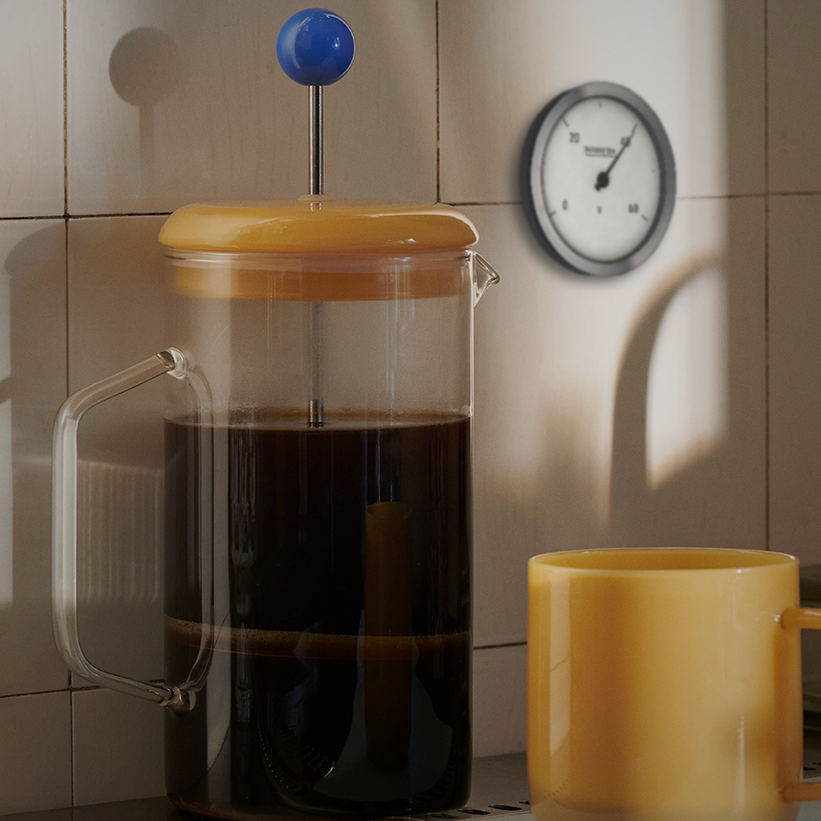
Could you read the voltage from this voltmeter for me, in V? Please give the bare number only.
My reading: 40
